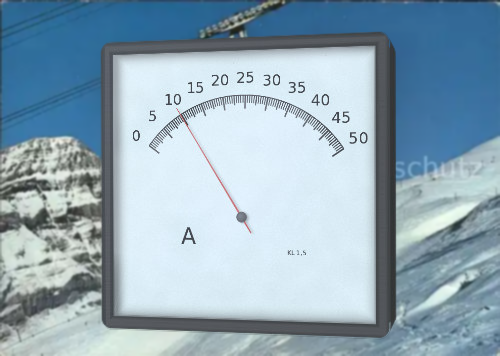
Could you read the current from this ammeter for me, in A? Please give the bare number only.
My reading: 10
